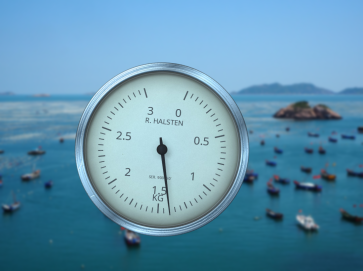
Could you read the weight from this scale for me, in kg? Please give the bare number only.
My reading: 1.4
